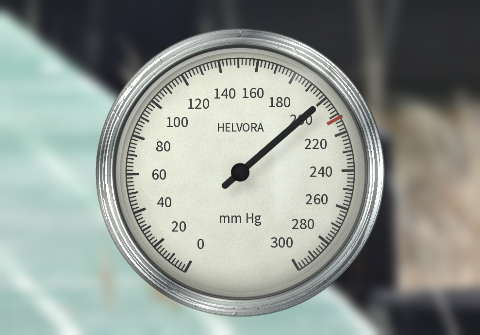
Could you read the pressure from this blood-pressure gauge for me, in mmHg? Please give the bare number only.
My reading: 200
